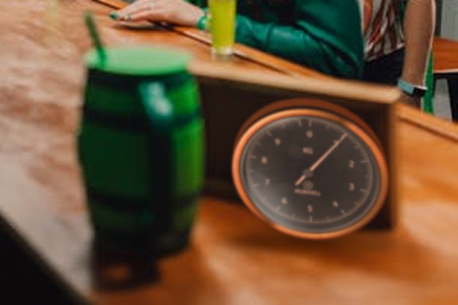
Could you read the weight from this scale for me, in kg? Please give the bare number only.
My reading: 1
